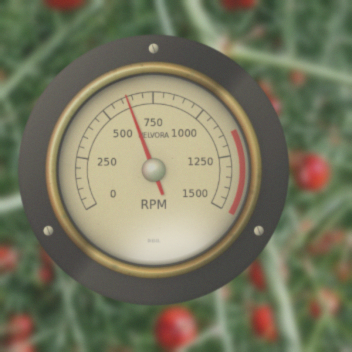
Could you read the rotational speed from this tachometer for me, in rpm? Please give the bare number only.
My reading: 625
